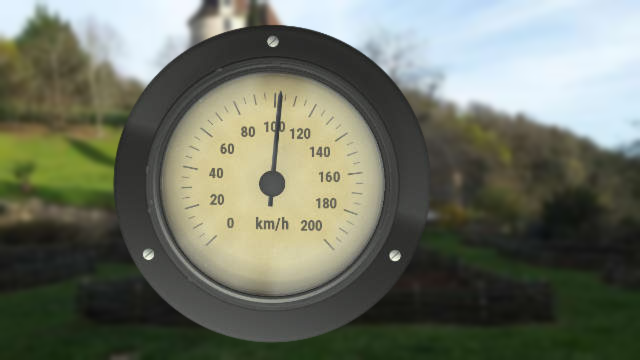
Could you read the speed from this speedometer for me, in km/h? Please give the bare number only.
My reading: 102.5
